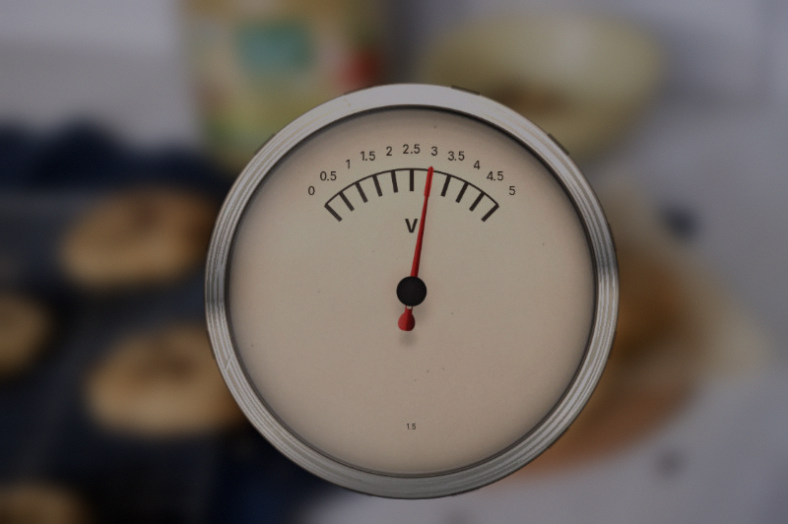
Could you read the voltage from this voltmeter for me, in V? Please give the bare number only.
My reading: 3
